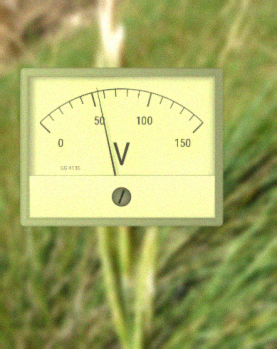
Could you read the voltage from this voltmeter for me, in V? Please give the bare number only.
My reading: 55
